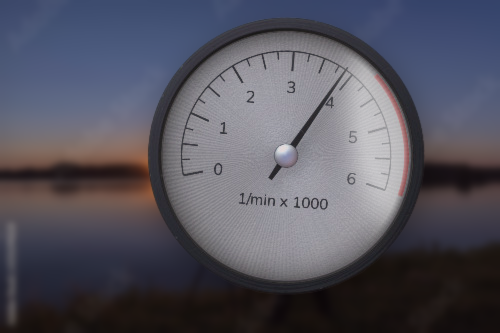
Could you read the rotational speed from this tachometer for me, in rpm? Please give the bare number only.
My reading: 3875
